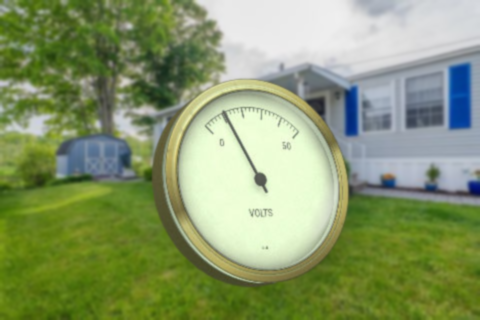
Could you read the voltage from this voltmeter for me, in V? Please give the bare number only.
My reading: 10
